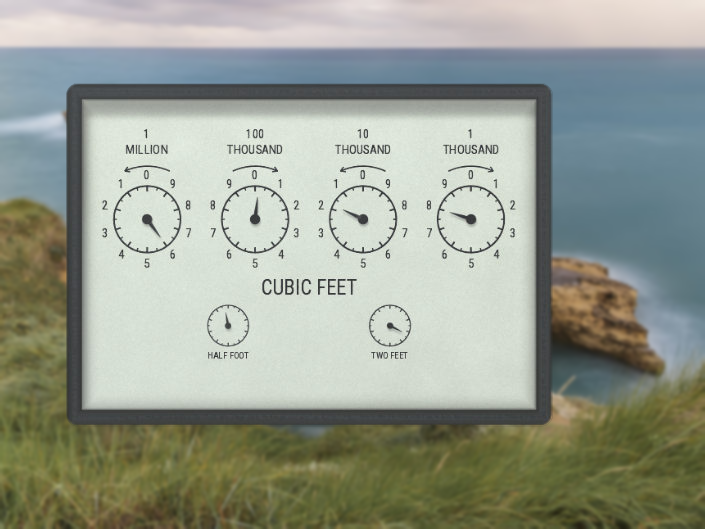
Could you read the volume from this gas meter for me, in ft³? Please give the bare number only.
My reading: 601800
